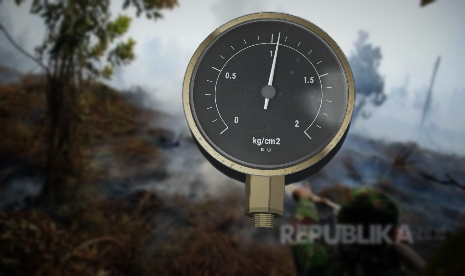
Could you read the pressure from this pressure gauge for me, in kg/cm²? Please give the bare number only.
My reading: 1.05
